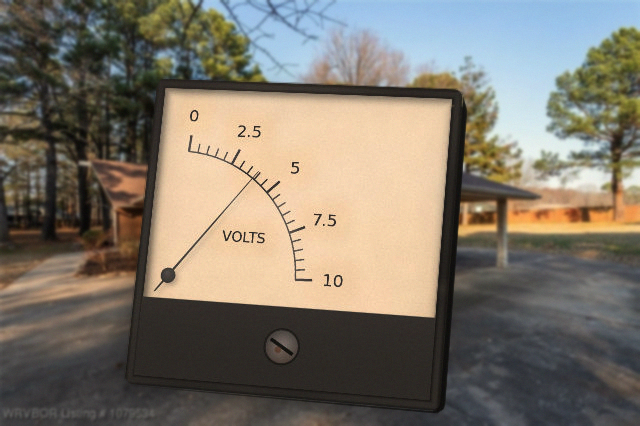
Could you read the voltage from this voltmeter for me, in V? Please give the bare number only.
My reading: 4
